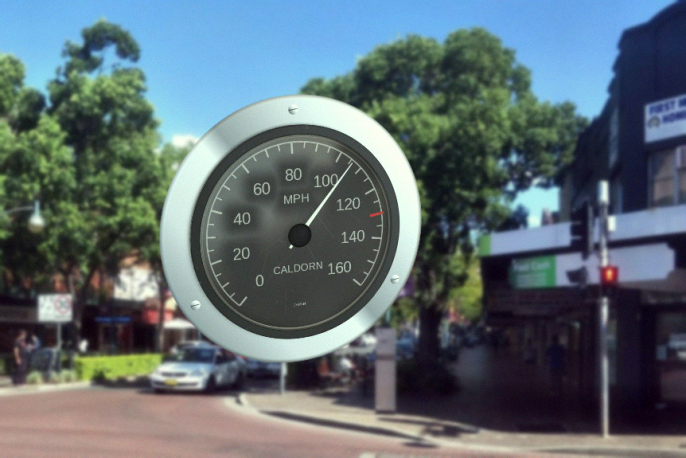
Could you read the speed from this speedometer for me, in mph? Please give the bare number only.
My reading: 105
